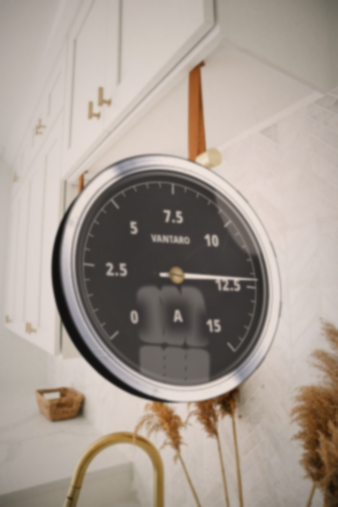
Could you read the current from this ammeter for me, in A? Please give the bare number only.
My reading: 12.25
